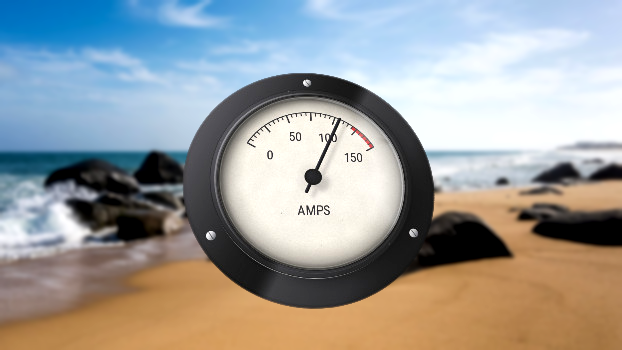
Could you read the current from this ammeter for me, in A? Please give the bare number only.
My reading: 105
